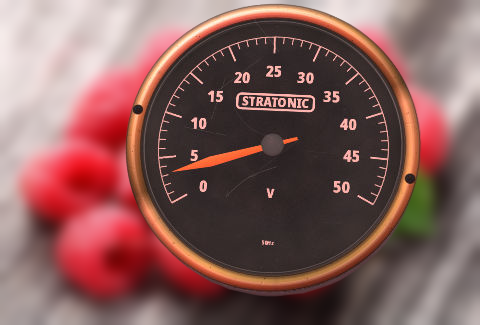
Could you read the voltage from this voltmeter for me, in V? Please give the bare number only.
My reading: 3
